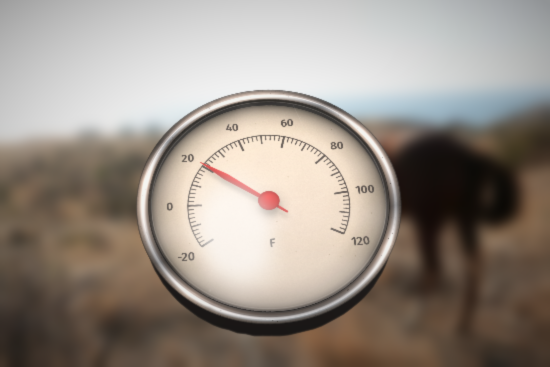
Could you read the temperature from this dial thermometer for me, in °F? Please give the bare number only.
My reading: 20
